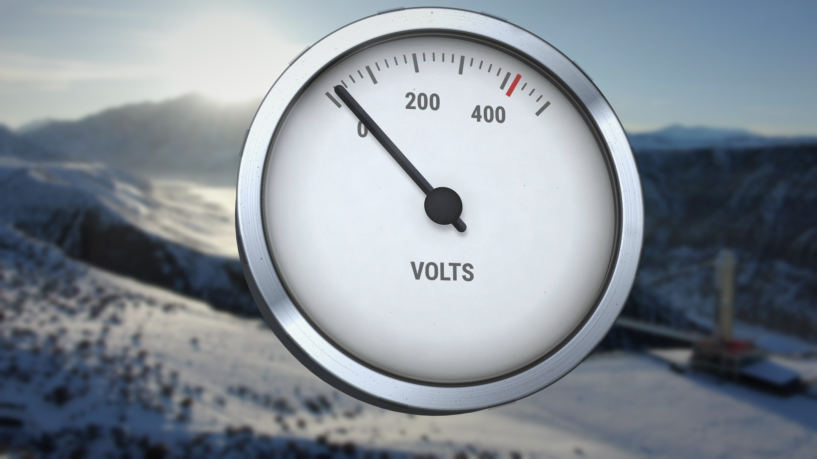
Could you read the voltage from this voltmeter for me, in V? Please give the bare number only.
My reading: 20
